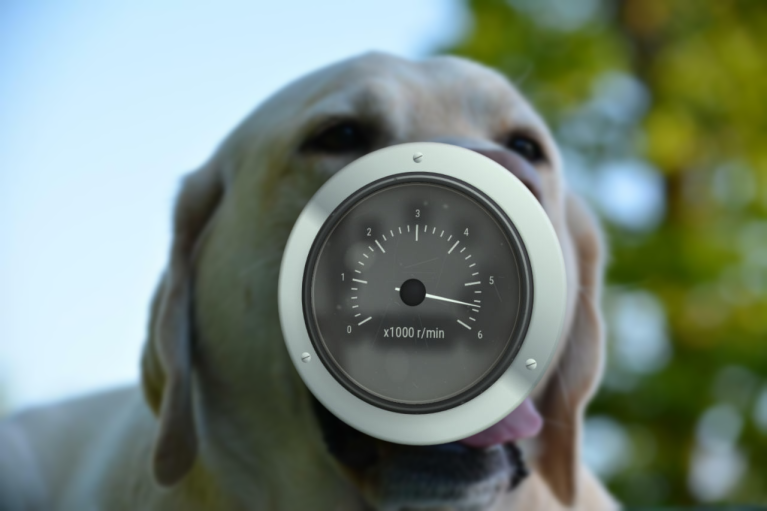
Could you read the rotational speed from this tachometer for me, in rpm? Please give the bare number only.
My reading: 5500
